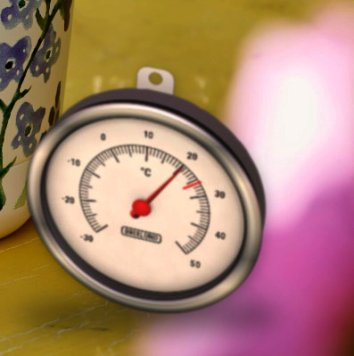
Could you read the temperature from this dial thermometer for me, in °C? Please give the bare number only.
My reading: 20
